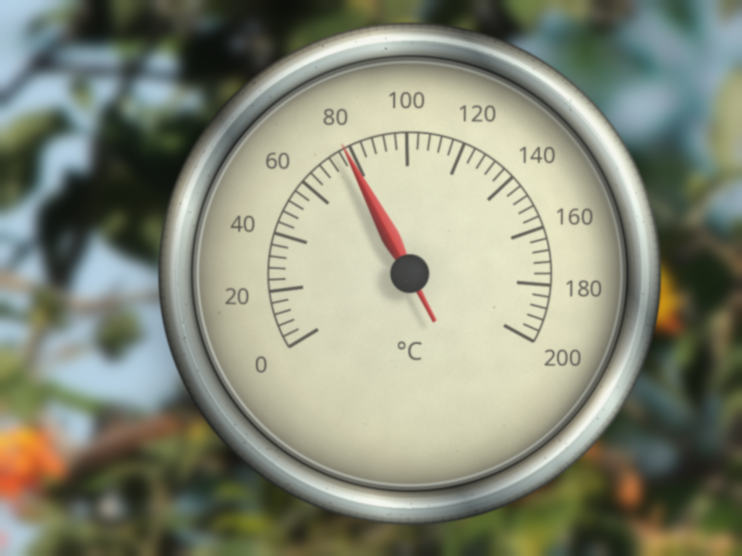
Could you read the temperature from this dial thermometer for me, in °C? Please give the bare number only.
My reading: 78
